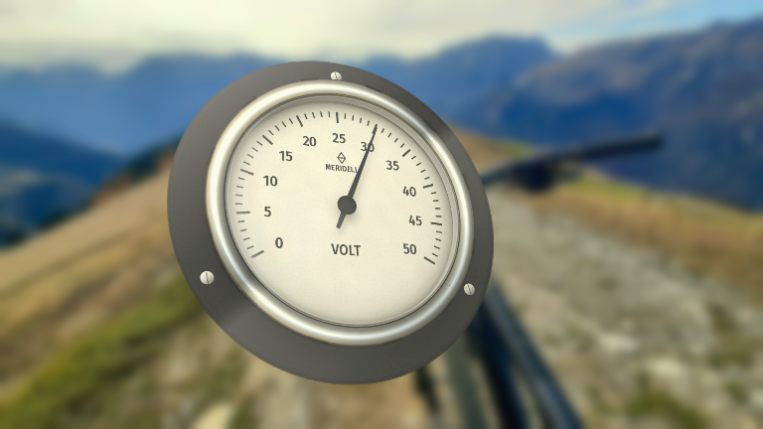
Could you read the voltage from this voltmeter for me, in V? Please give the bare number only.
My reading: 30
